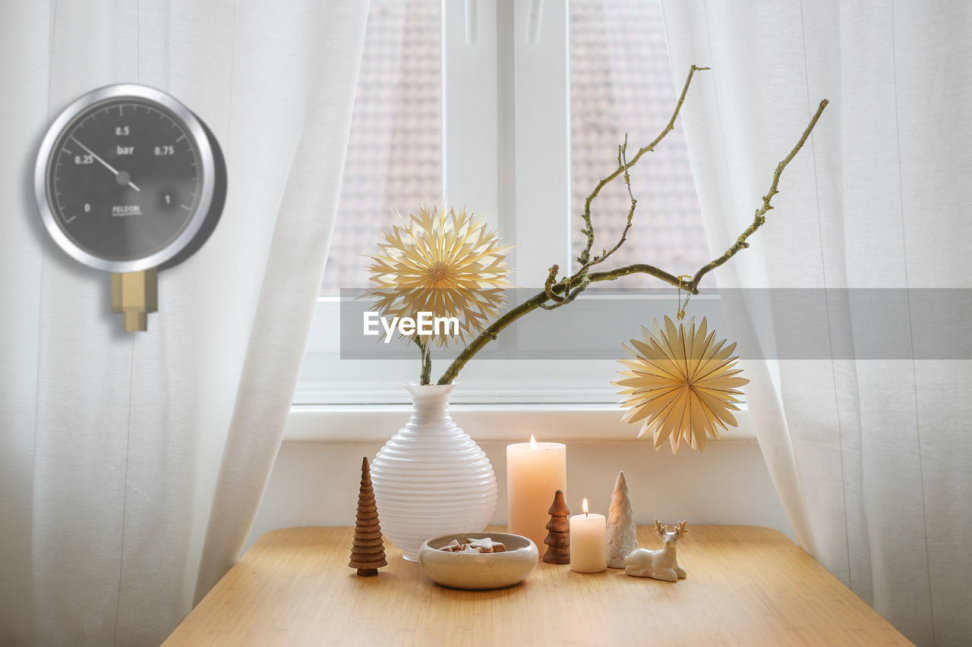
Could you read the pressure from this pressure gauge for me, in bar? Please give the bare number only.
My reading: 0.3
